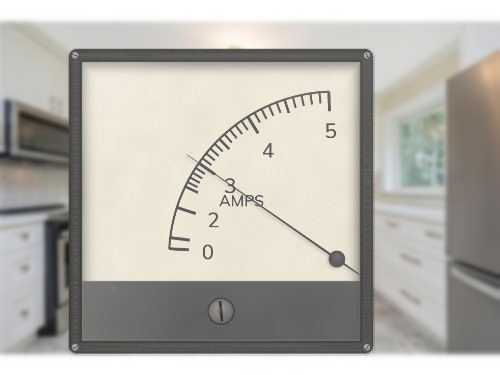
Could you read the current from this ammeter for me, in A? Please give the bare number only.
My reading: 3
